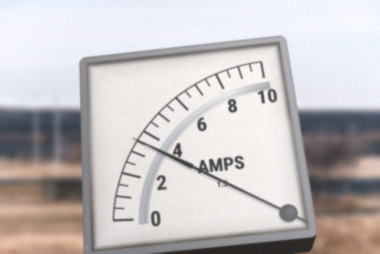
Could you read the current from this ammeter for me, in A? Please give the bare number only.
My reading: 3.5
